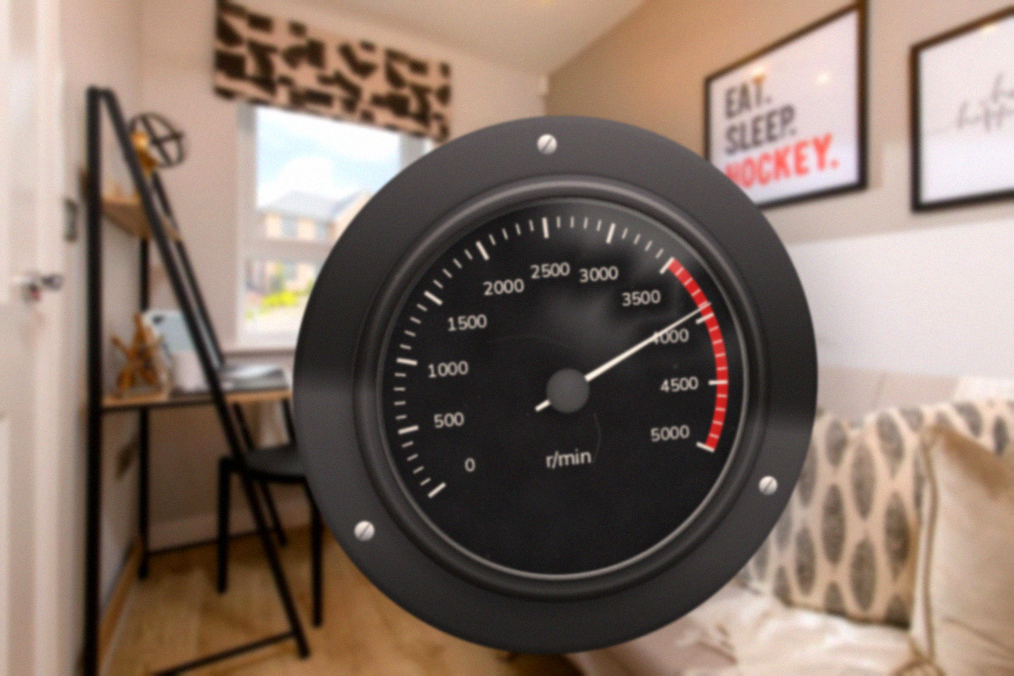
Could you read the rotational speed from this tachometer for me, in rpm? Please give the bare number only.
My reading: 3900
